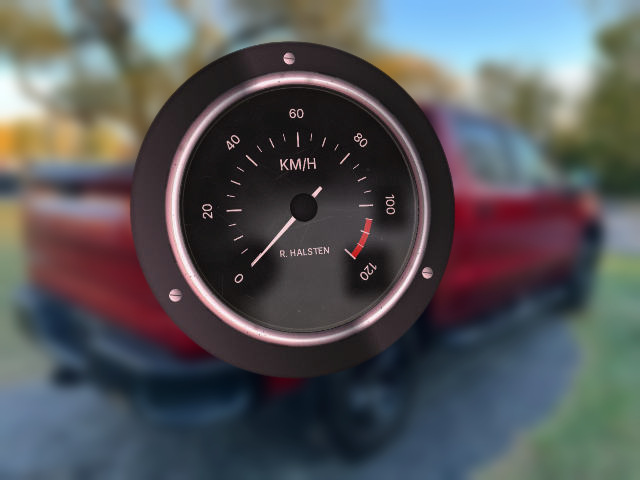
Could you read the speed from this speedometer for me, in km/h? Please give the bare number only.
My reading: 0
